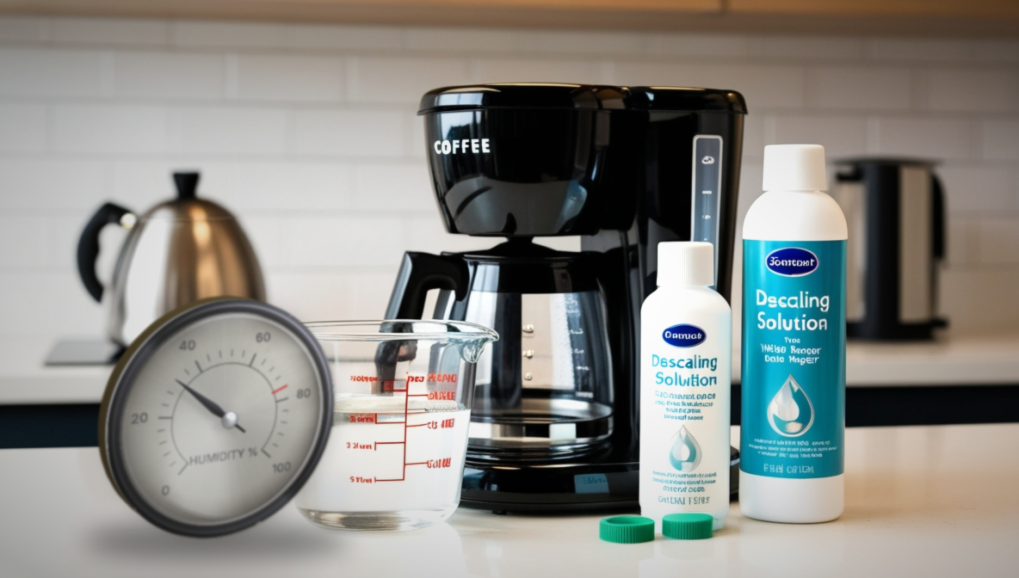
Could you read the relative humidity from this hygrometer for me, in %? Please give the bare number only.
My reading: 32
